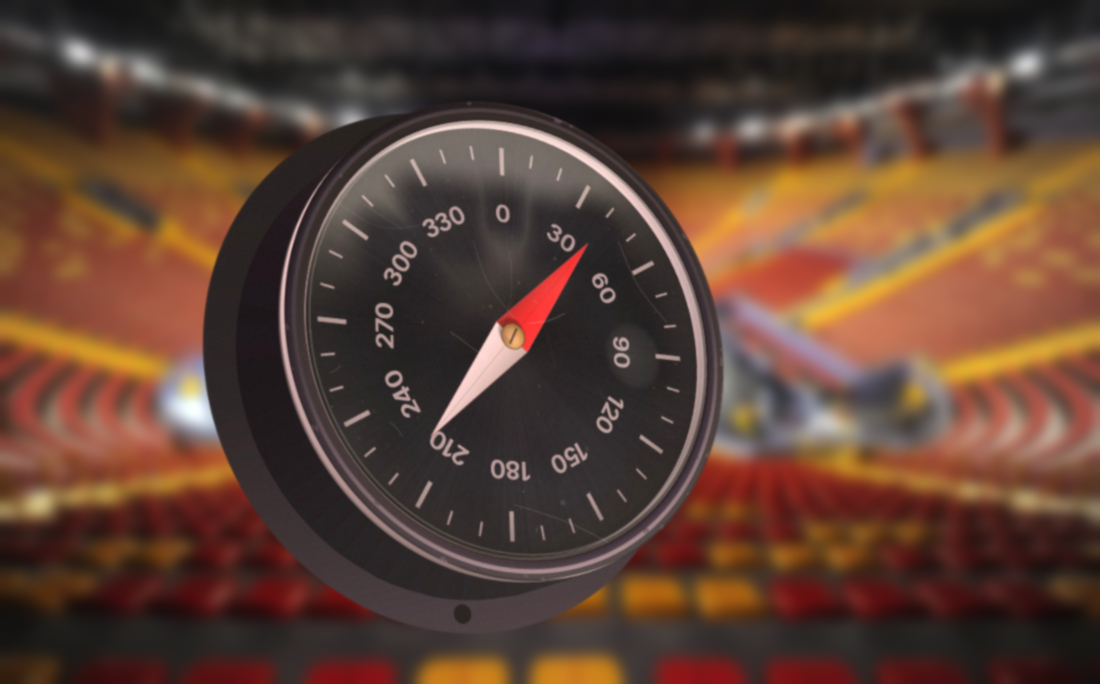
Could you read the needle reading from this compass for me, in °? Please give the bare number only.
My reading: 40
